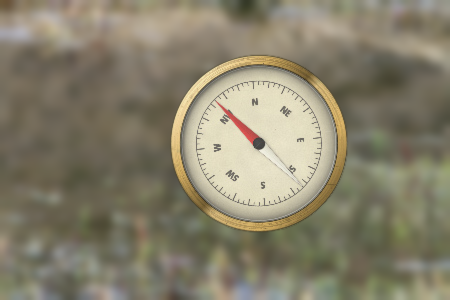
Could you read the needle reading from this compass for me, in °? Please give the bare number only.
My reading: 320
